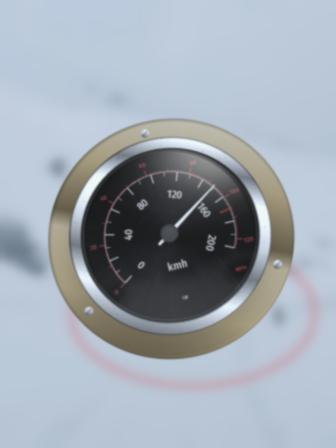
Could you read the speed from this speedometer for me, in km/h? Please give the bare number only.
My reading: 150
